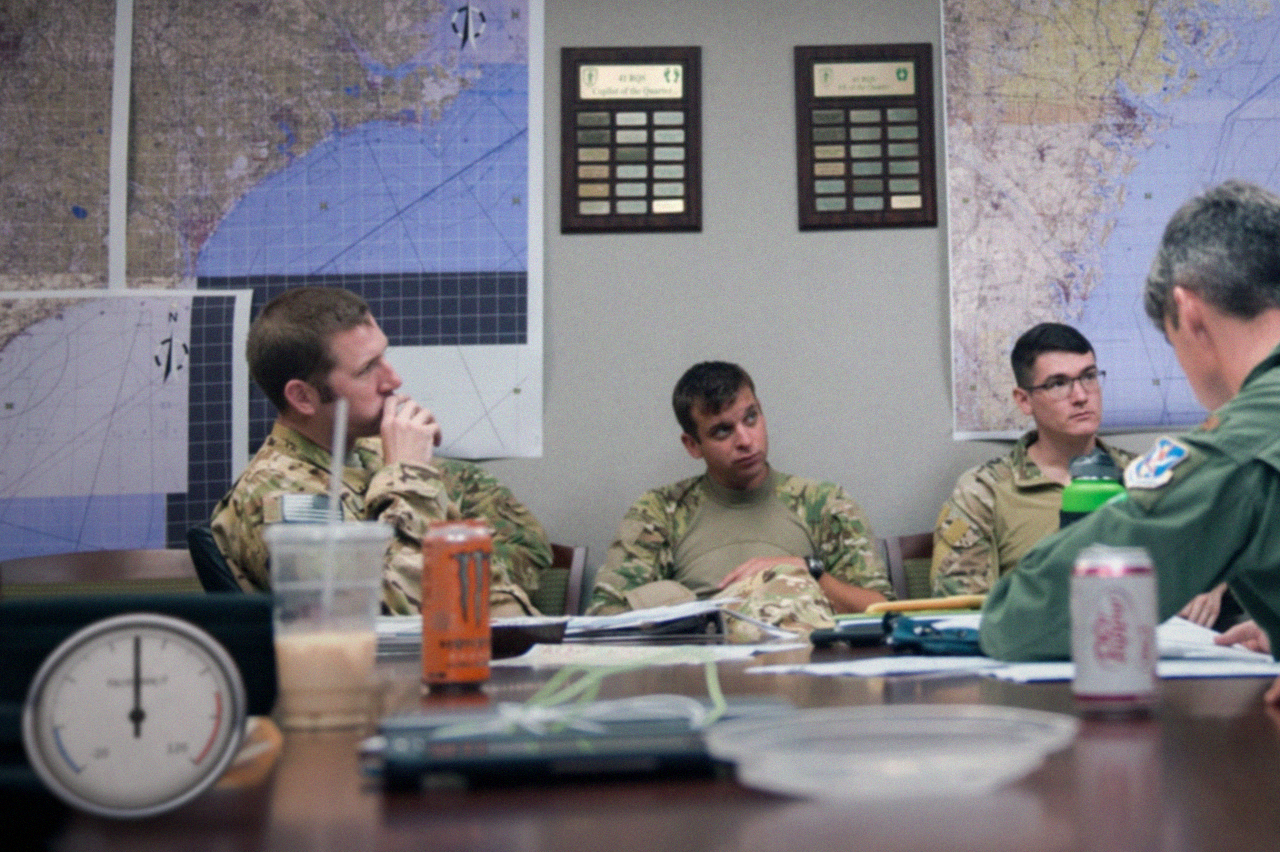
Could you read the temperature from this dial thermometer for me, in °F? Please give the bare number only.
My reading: 50
